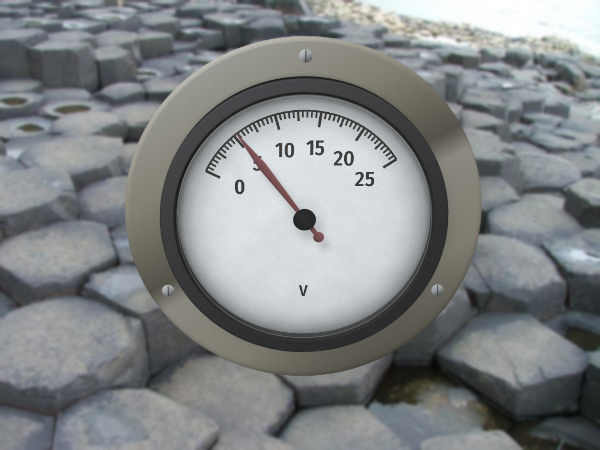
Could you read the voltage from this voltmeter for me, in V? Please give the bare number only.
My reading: 5.5
